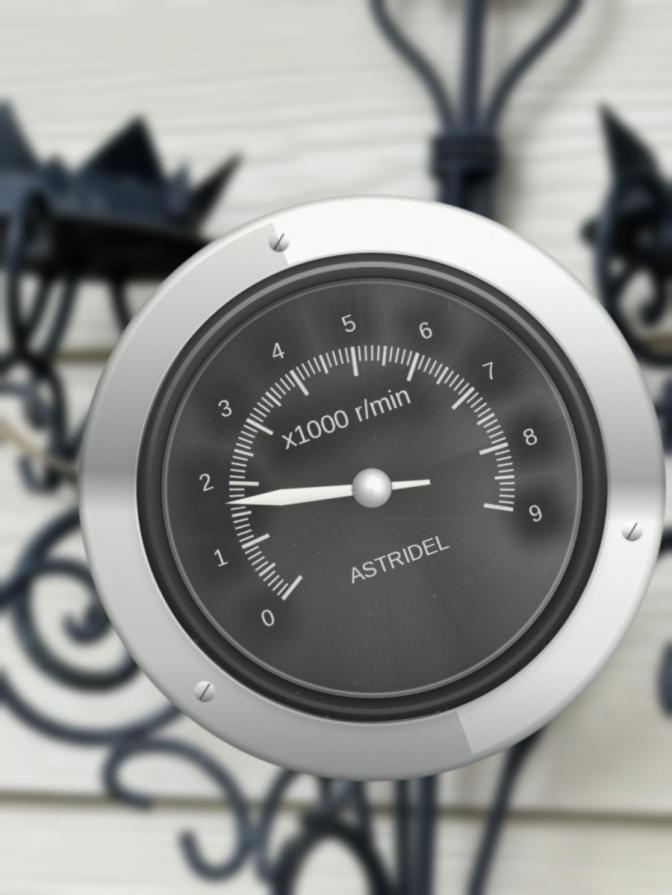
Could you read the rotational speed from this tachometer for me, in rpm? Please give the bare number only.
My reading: 1700
